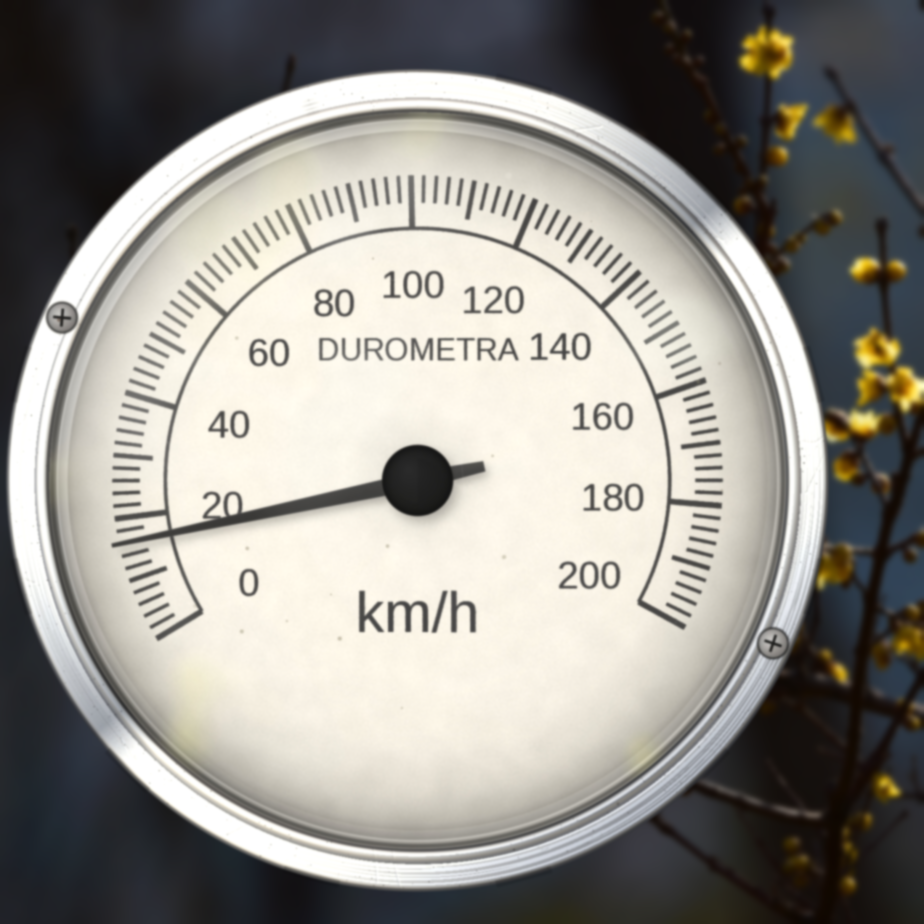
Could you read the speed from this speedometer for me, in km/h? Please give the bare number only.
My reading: 16
